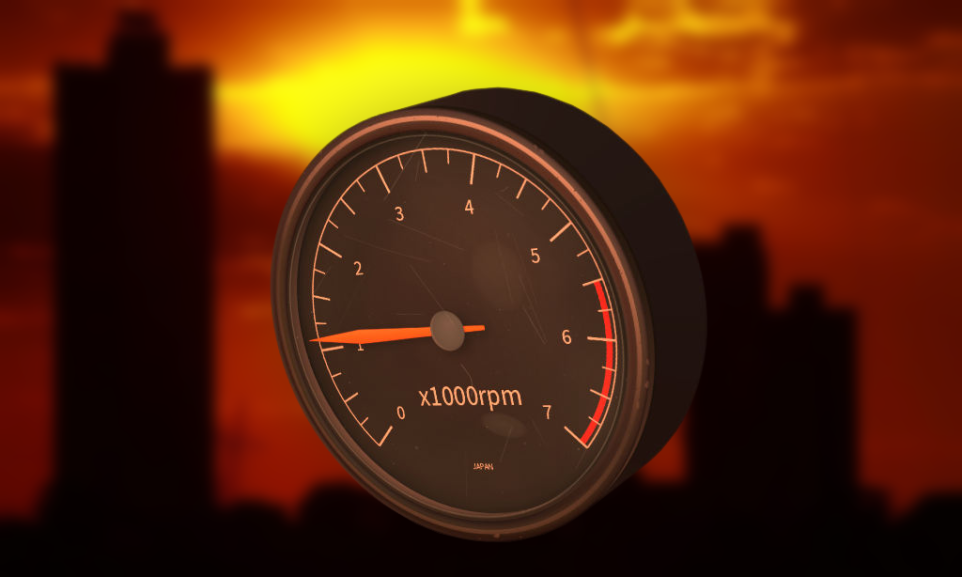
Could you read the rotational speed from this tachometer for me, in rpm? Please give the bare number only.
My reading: 1125
